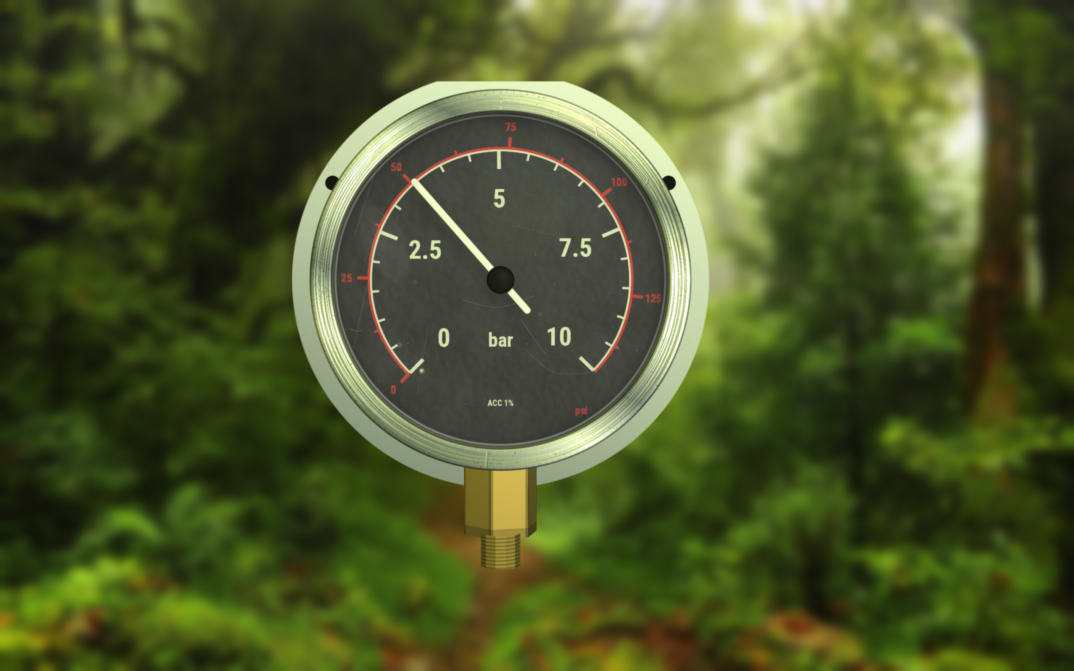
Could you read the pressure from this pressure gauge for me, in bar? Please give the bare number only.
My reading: 3.5
